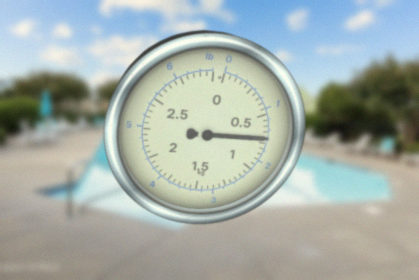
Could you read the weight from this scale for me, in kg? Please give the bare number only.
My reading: 0.7
